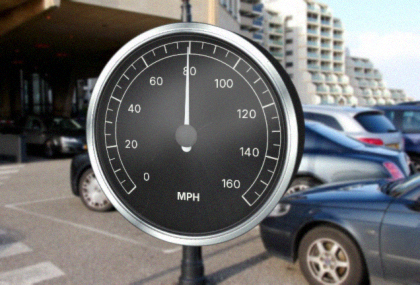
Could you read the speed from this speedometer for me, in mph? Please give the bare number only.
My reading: 80
